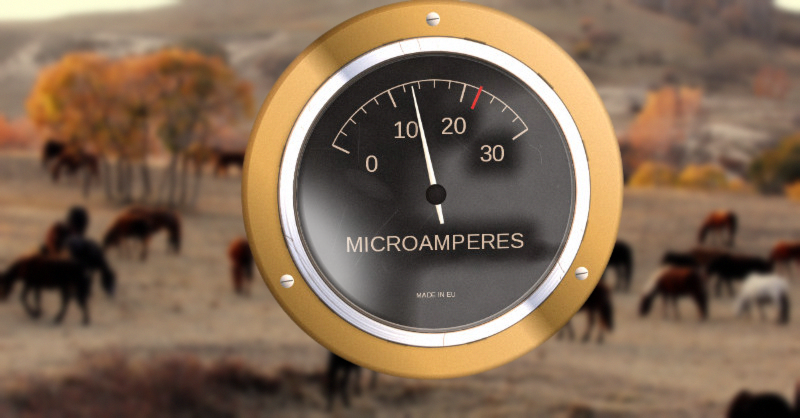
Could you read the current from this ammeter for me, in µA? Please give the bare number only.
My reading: 13
